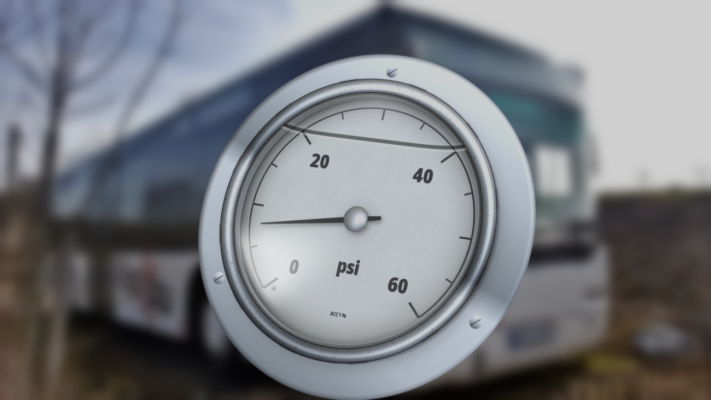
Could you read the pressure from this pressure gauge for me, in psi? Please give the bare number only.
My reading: 7.5
